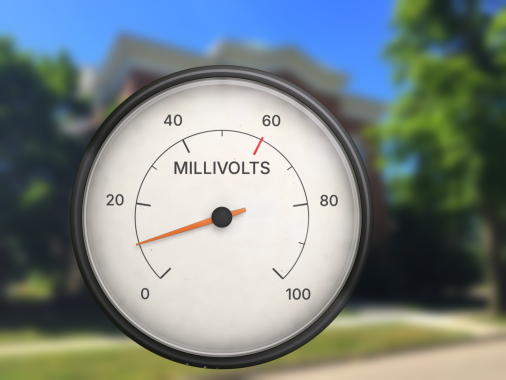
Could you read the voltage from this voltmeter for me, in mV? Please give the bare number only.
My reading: 10
